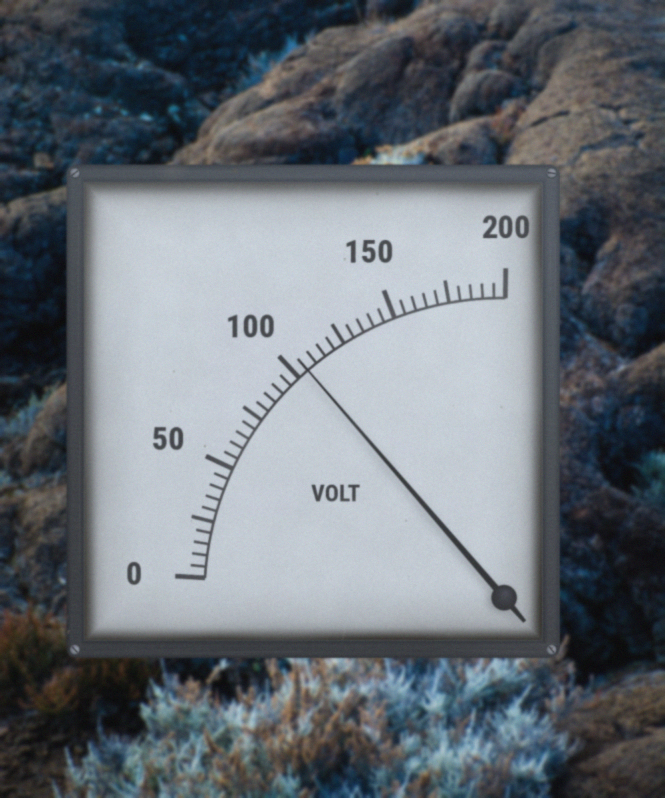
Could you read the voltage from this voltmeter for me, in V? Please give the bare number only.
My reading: 105
